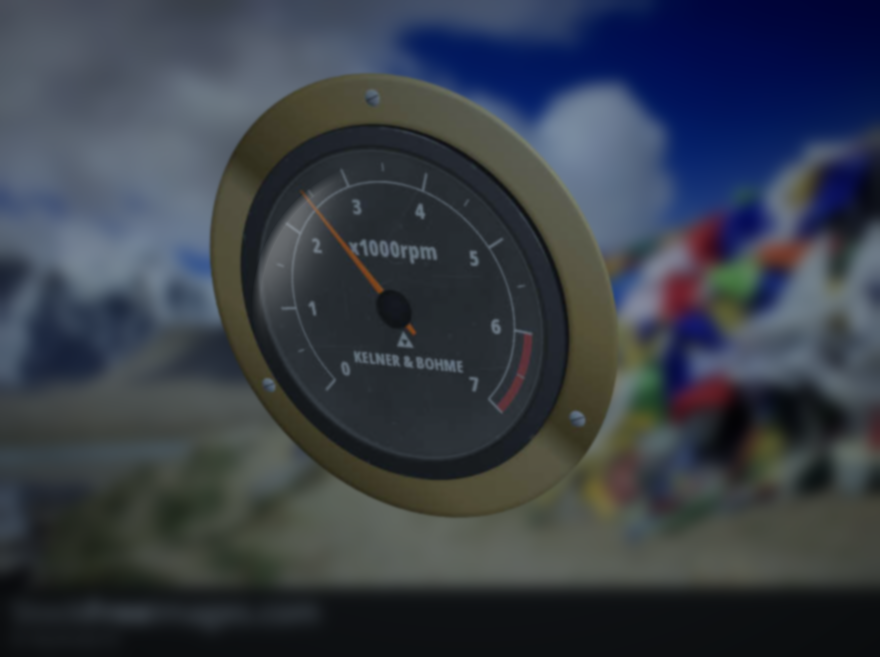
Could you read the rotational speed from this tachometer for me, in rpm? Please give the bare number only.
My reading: 2500
